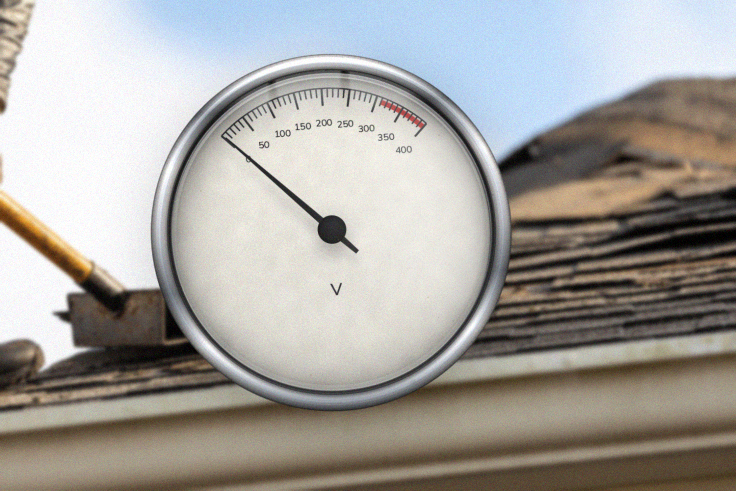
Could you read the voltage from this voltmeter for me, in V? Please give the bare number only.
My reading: 0
